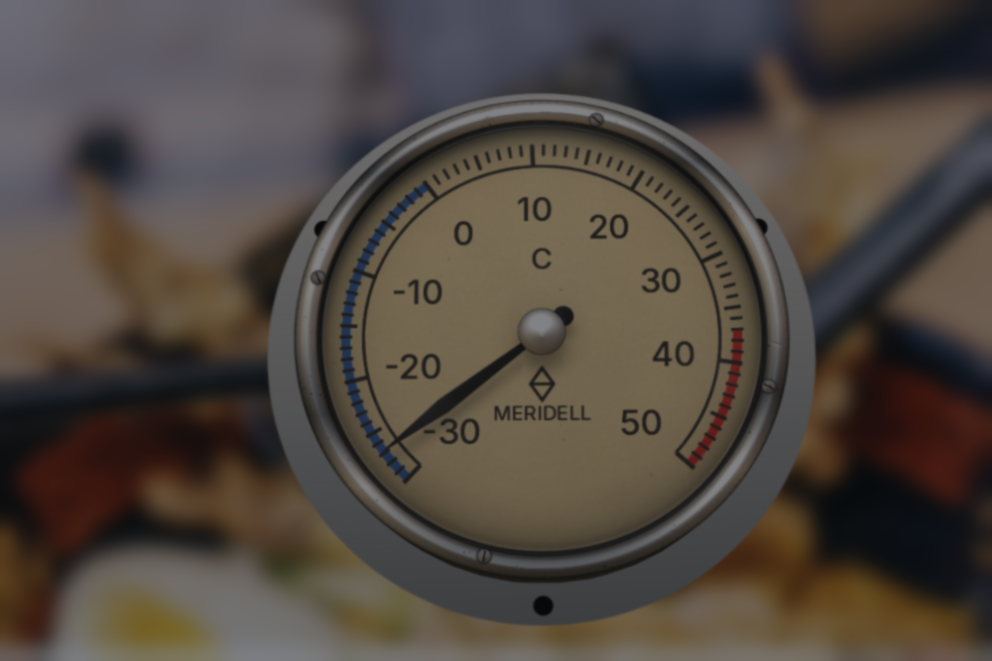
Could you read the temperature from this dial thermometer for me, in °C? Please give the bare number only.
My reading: -27
